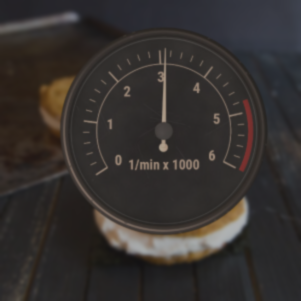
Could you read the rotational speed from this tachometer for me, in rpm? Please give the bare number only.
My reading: 3100
